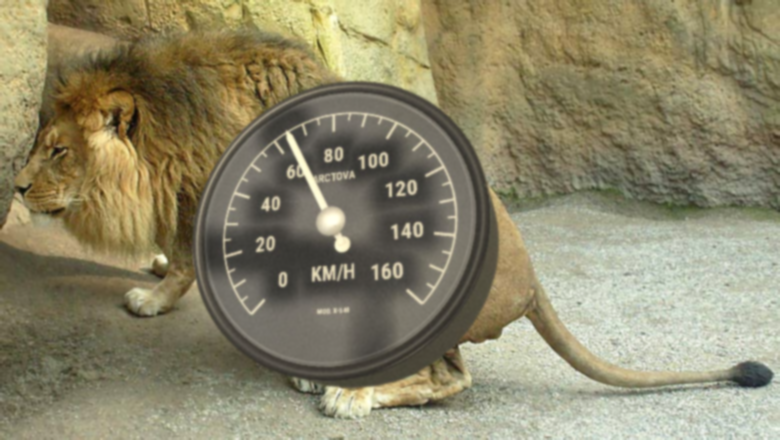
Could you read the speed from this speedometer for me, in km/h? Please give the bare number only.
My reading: 65
